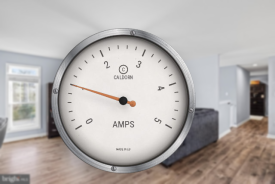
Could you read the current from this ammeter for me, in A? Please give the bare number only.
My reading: 1
